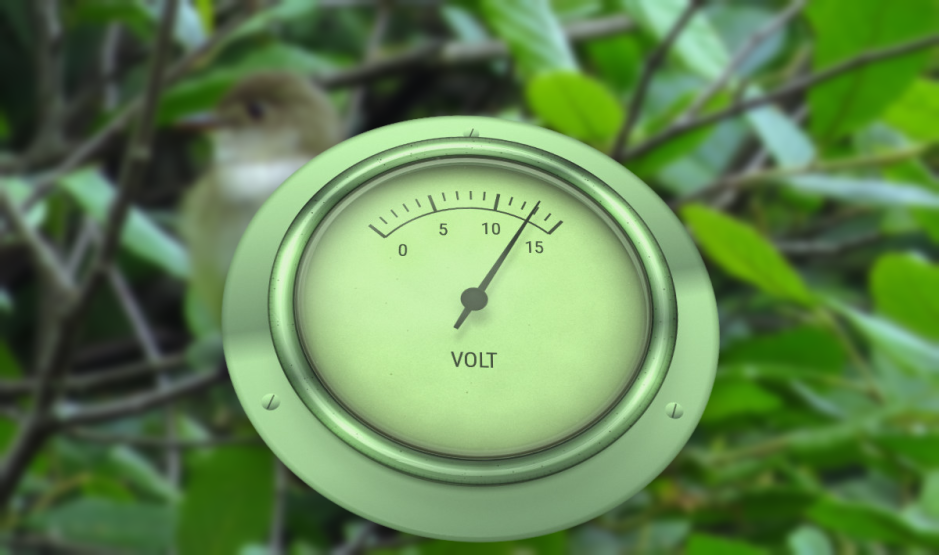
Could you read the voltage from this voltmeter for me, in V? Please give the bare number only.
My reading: 13
